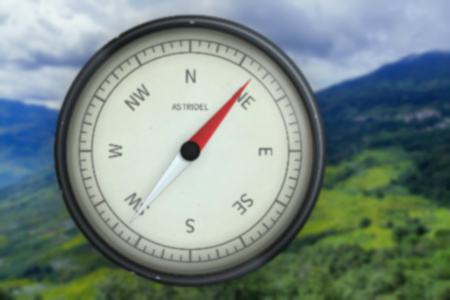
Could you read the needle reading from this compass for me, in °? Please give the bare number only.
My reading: 40
